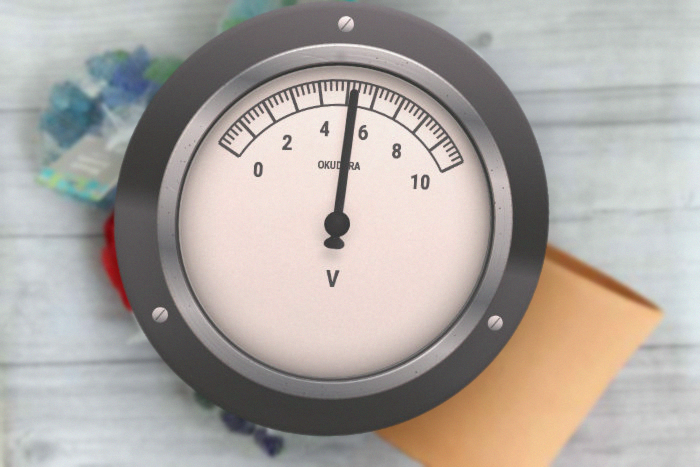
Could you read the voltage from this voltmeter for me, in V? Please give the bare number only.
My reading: 5.2
